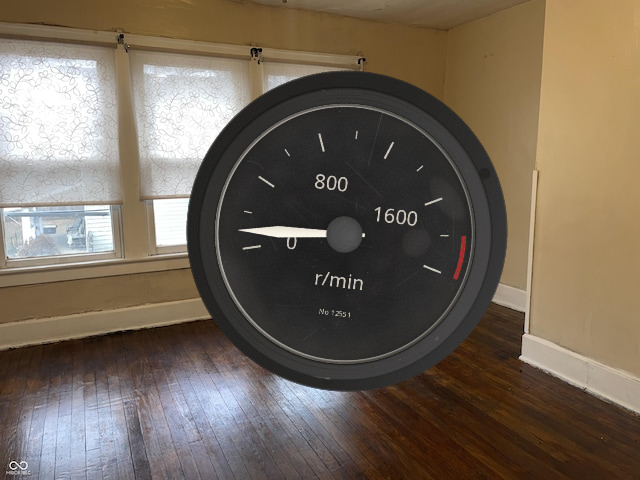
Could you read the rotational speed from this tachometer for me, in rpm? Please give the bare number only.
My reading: 100
